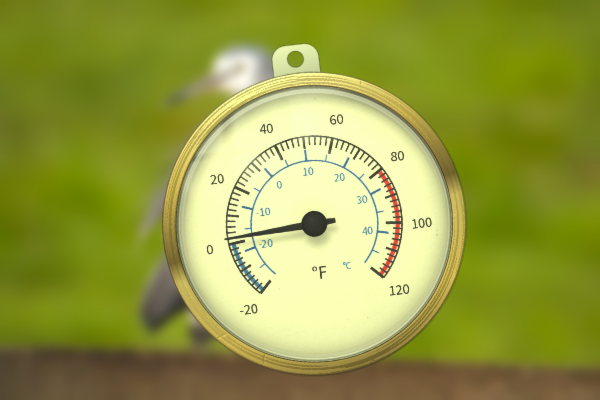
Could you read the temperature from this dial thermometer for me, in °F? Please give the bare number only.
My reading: 2
